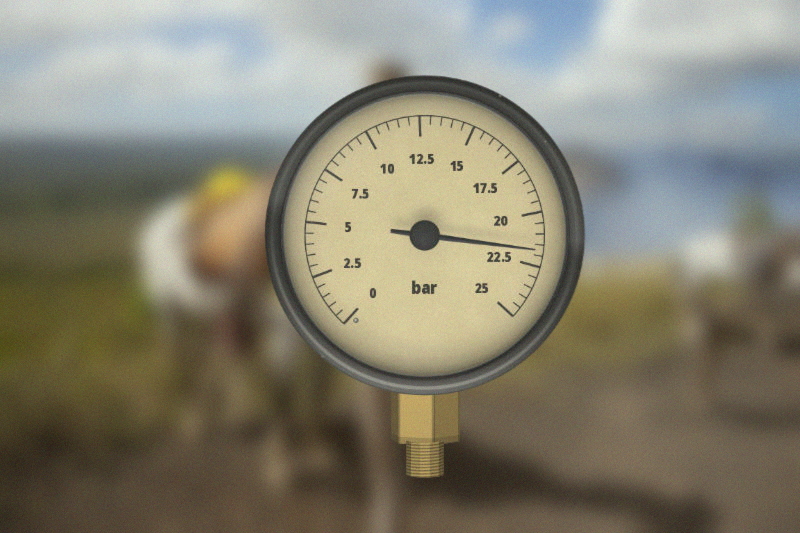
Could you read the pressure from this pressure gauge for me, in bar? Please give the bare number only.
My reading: 21.75
